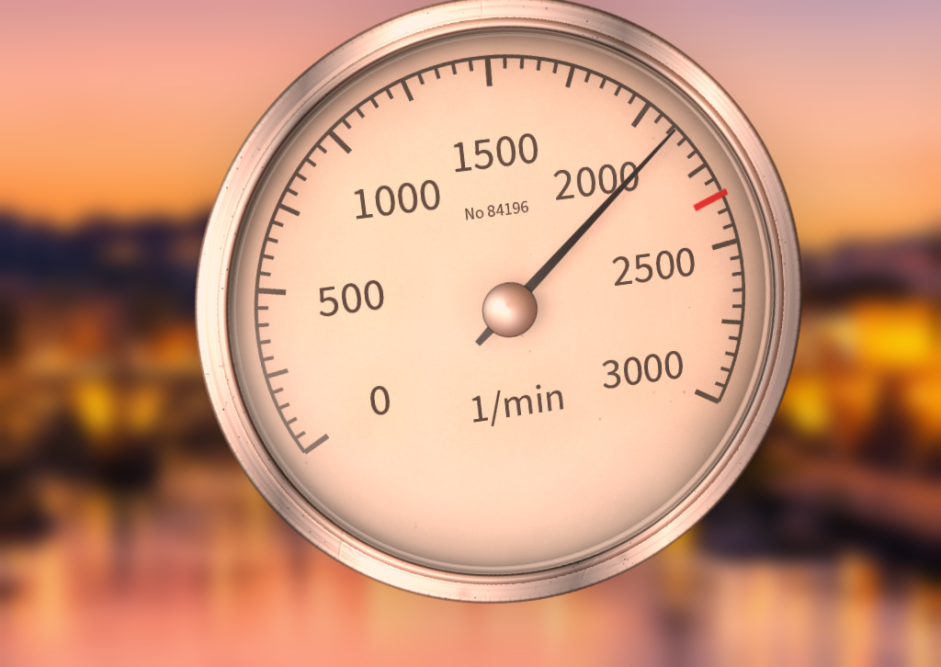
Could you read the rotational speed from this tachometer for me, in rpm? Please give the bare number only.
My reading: 2100
